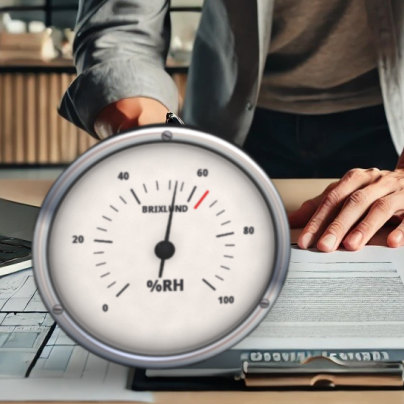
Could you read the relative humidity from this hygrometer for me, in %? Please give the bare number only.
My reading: 54
